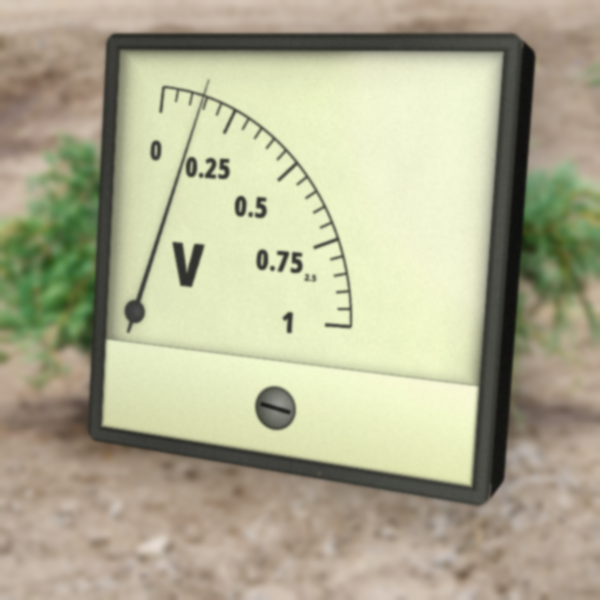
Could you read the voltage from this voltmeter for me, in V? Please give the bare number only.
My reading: 0.15
